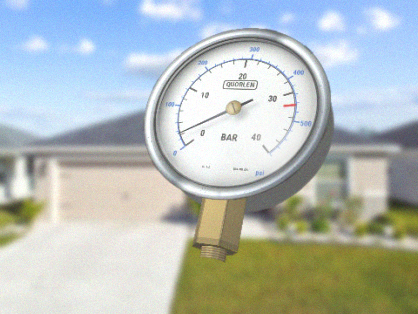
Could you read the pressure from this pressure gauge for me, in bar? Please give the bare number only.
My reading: 2
